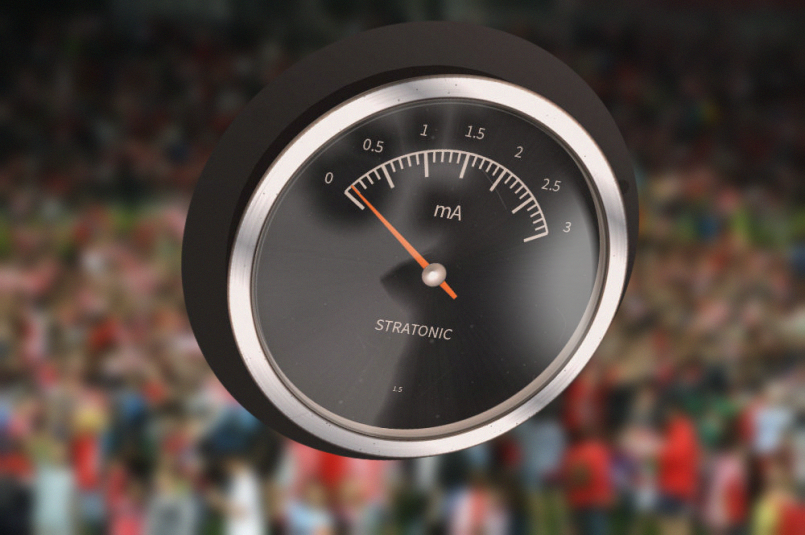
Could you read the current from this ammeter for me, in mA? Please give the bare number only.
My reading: 0.1
